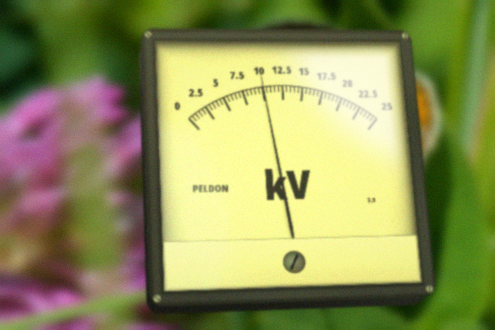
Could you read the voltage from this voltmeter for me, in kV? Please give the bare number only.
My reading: 10
